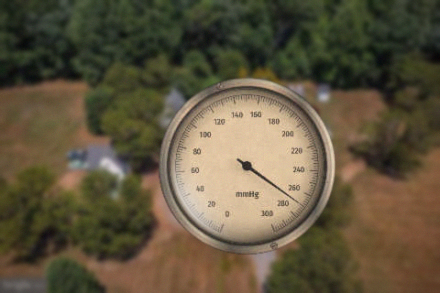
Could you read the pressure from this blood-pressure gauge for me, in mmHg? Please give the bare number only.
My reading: 270
